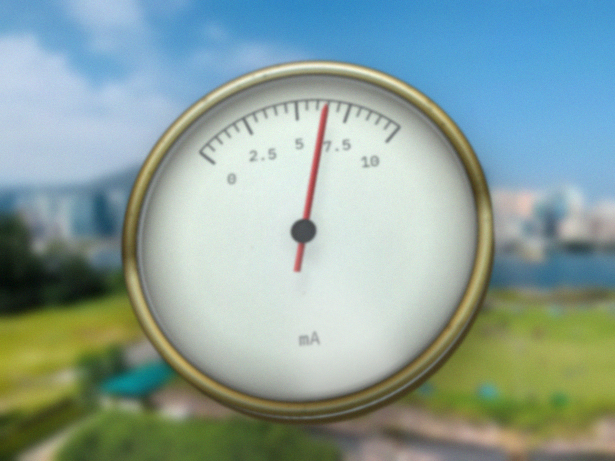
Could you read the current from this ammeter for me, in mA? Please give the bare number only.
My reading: 6.5
